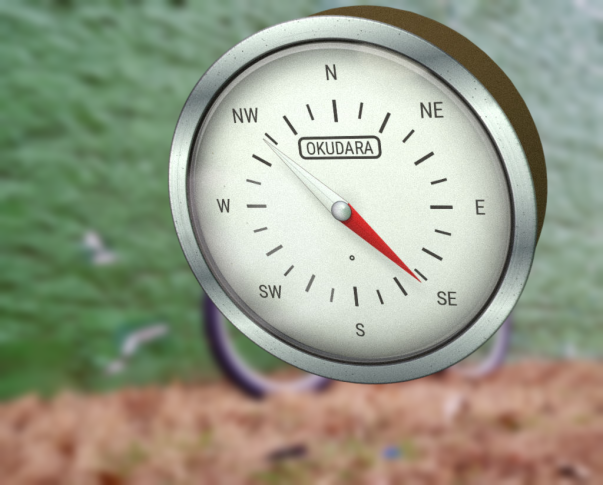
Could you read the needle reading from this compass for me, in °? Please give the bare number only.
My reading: 135
